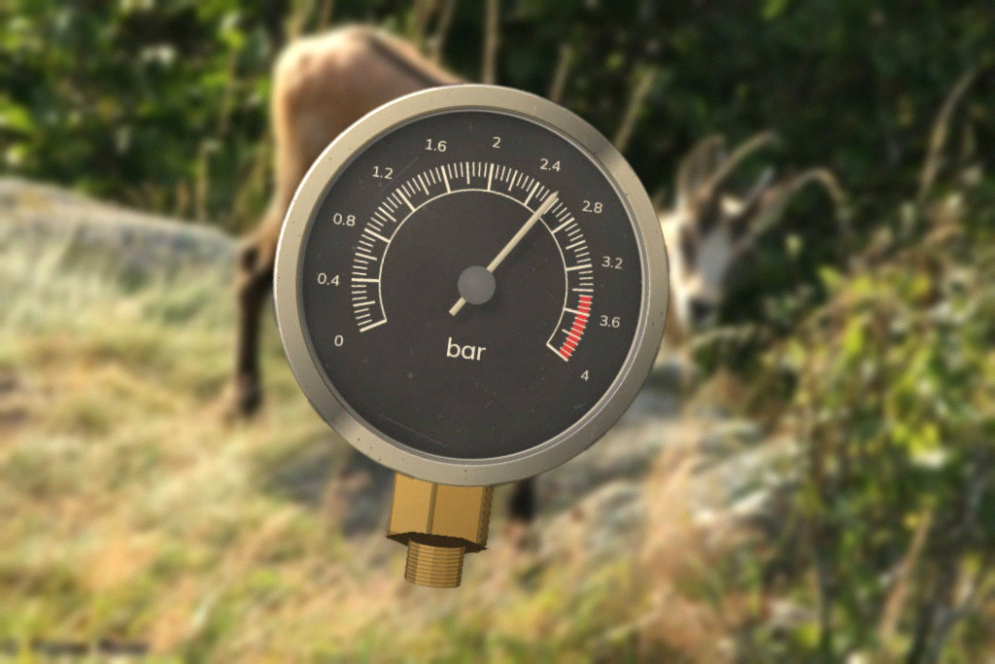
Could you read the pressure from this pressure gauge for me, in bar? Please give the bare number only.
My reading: 2.55
